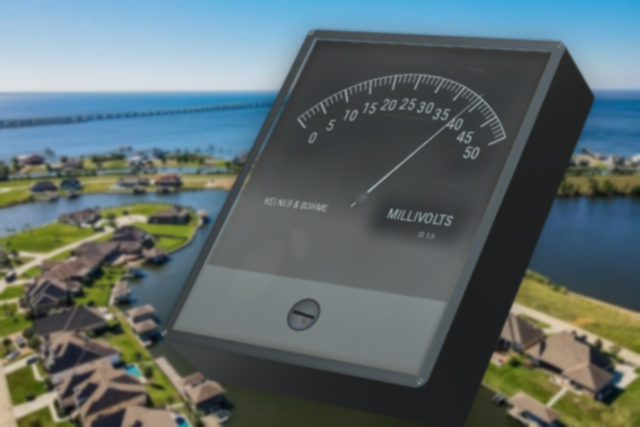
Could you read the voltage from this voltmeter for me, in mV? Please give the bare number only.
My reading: 40
